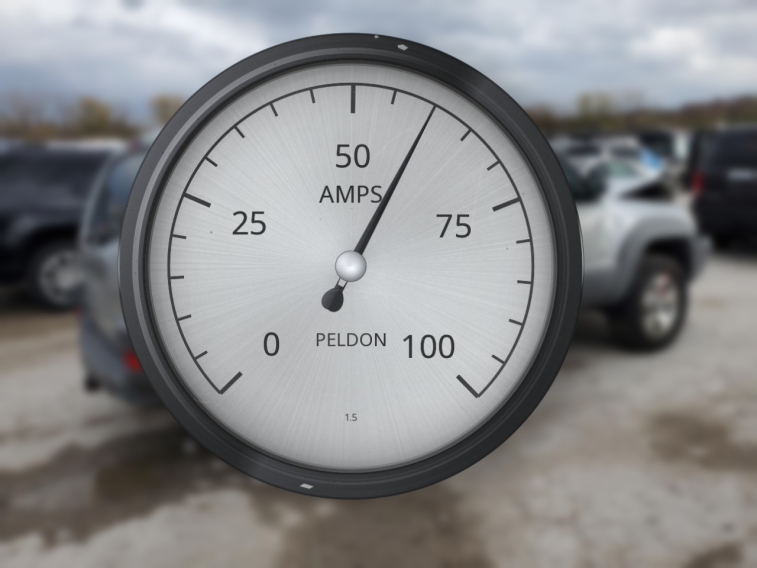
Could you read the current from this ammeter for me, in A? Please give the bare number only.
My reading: 60
